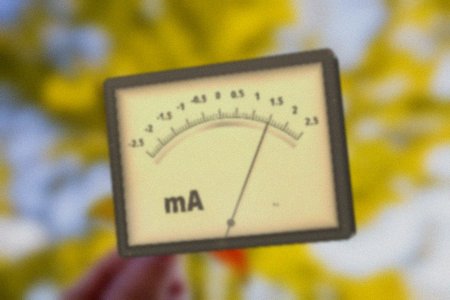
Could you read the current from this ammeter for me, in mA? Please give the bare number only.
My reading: 1.5
